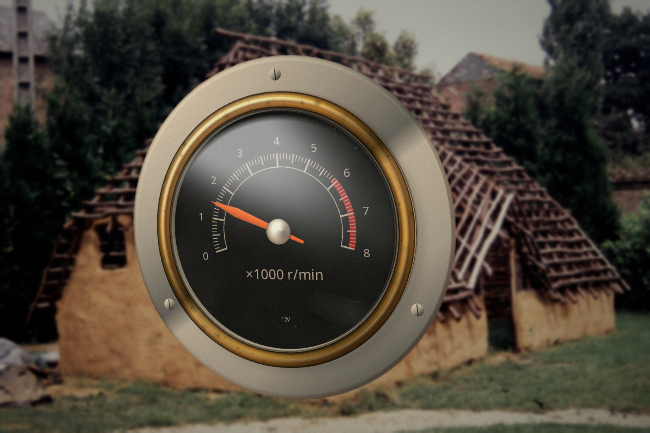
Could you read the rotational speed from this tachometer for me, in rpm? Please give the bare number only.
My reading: 1500
